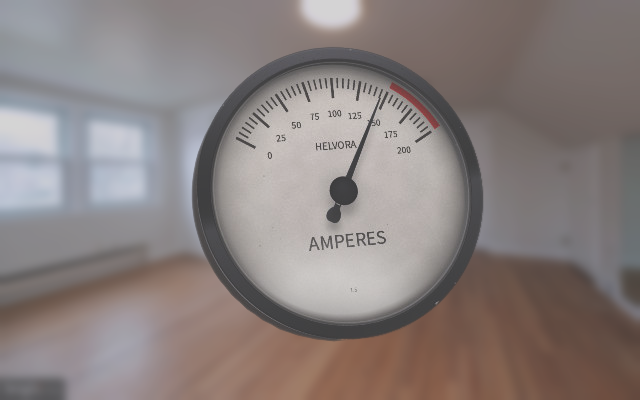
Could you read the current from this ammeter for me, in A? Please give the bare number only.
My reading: 145
